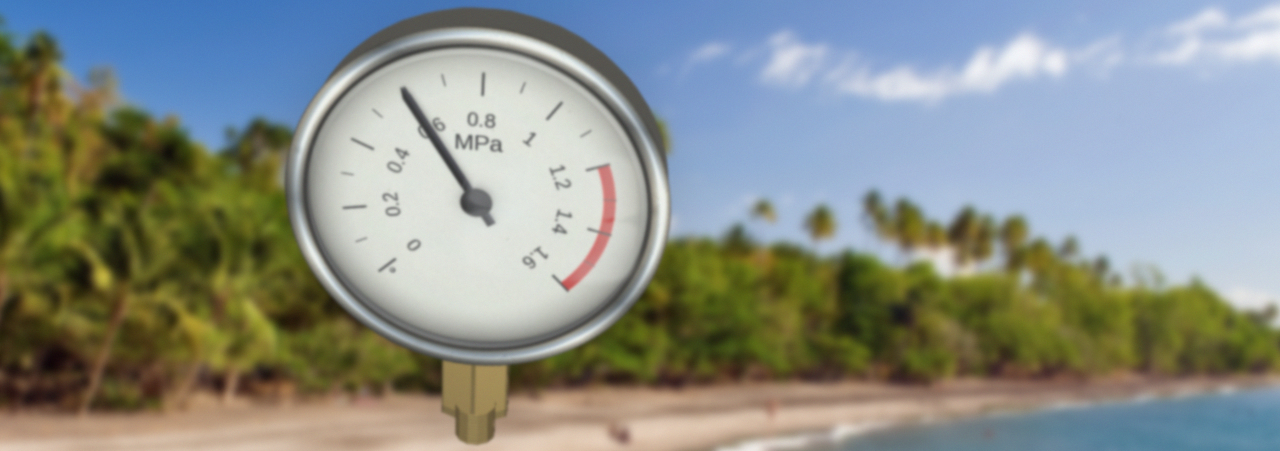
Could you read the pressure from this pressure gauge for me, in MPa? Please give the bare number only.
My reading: 0.6
